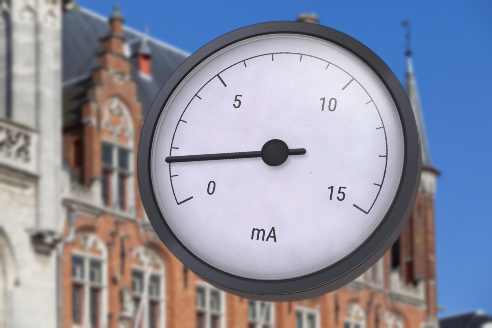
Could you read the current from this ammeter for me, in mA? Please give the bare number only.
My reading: 1.5
